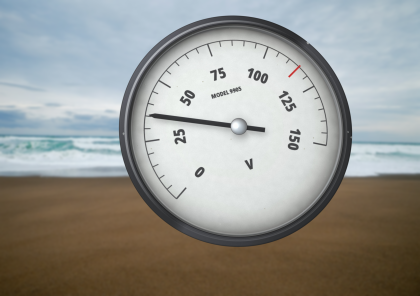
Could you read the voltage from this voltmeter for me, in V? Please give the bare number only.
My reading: 35
